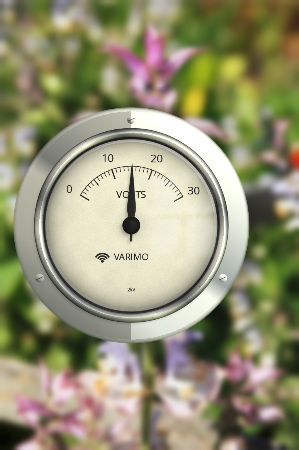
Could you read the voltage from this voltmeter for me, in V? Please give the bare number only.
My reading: 15
